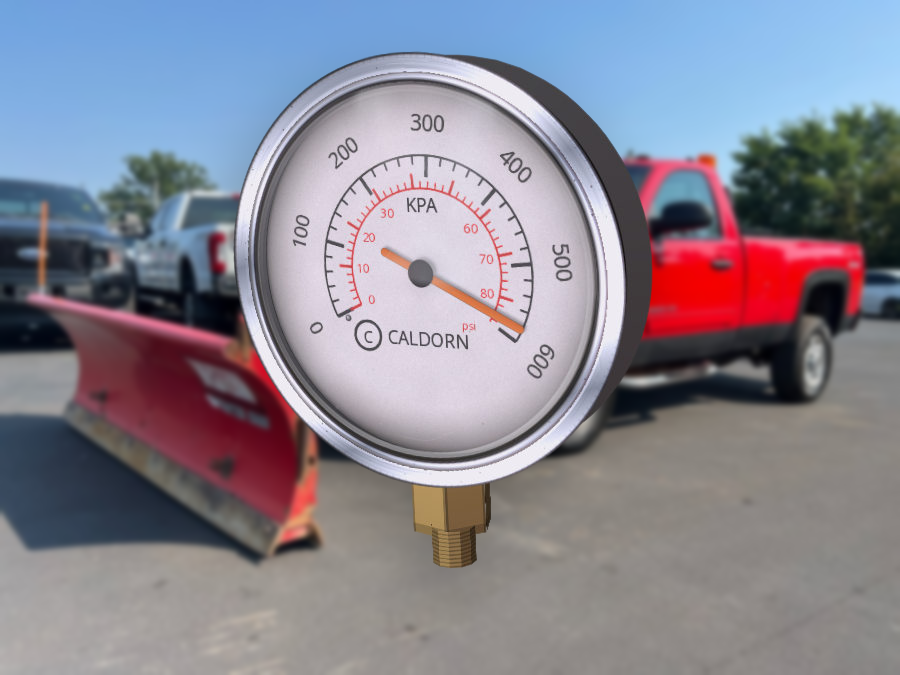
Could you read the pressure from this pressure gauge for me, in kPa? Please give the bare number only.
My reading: 580
